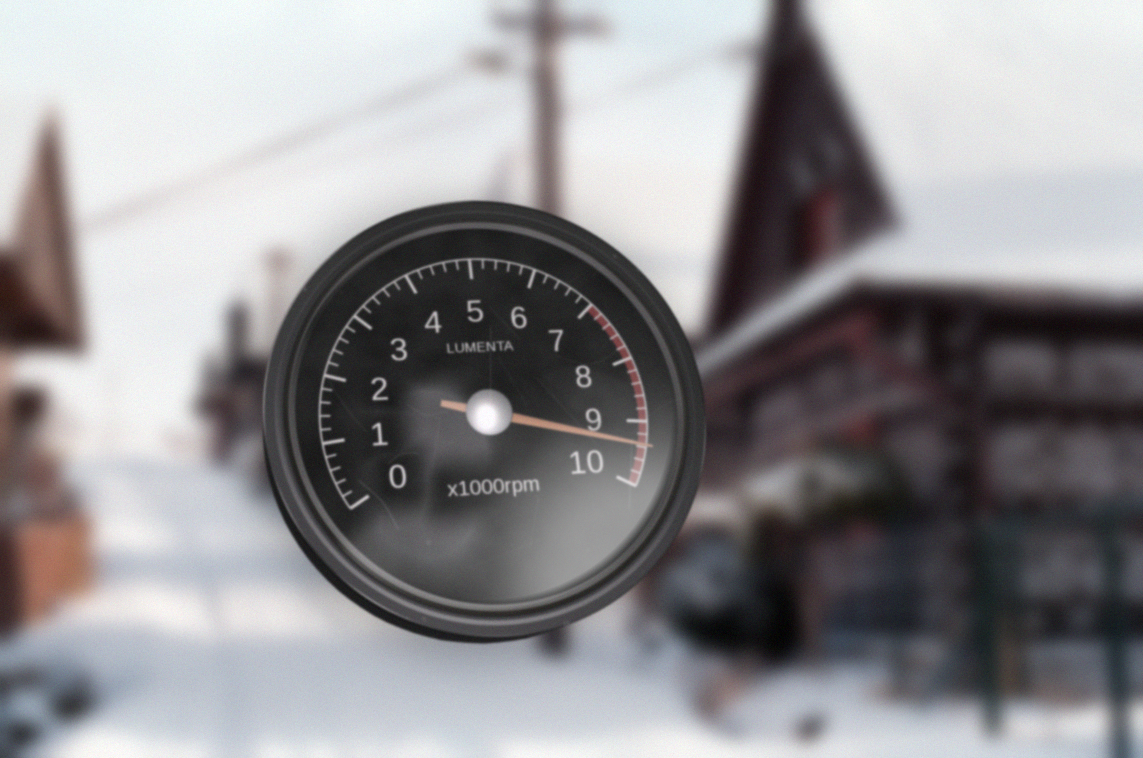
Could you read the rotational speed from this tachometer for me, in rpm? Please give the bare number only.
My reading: 9400
